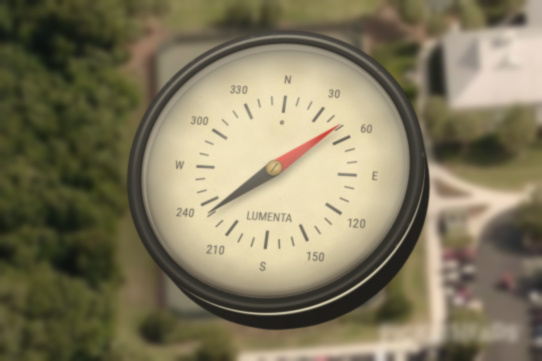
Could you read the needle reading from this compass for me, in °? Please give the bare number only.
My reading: 50
